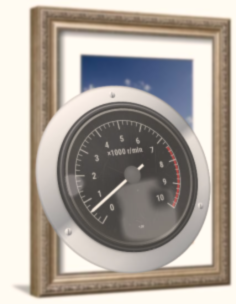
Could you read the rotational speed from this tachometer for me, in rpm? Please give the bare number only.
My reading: 600
